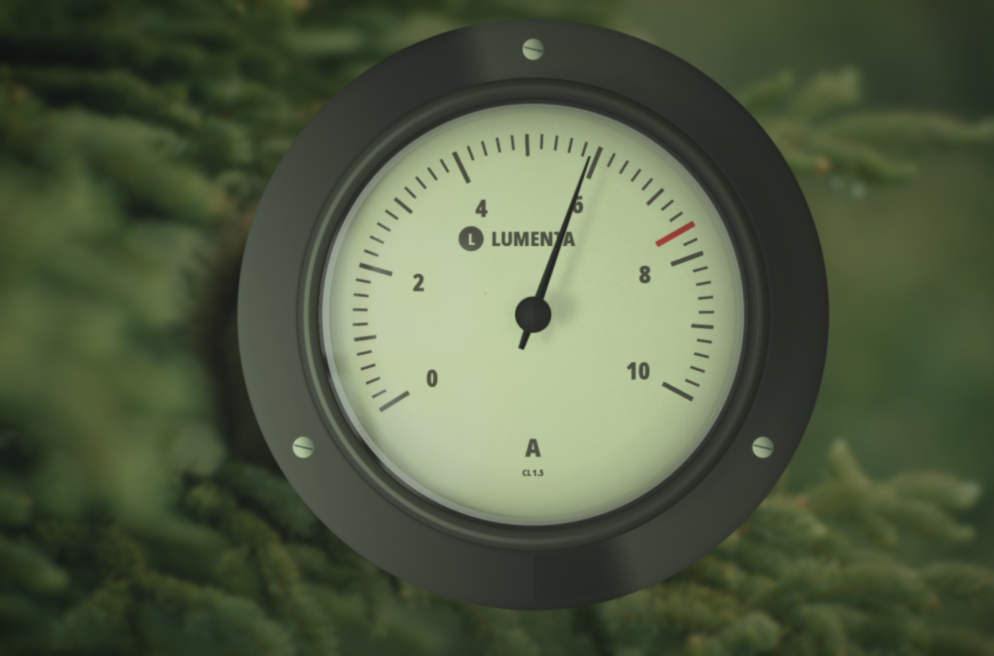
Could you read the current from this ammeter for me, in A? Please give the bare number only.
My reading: 5.9
